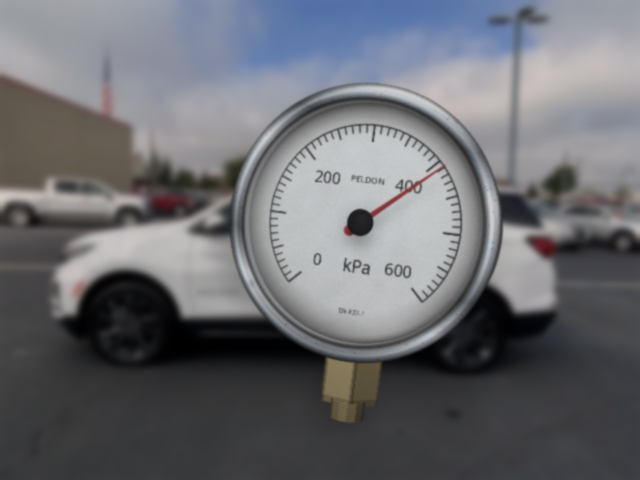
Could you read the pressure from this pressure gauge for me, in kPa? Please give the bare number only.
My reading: 410
